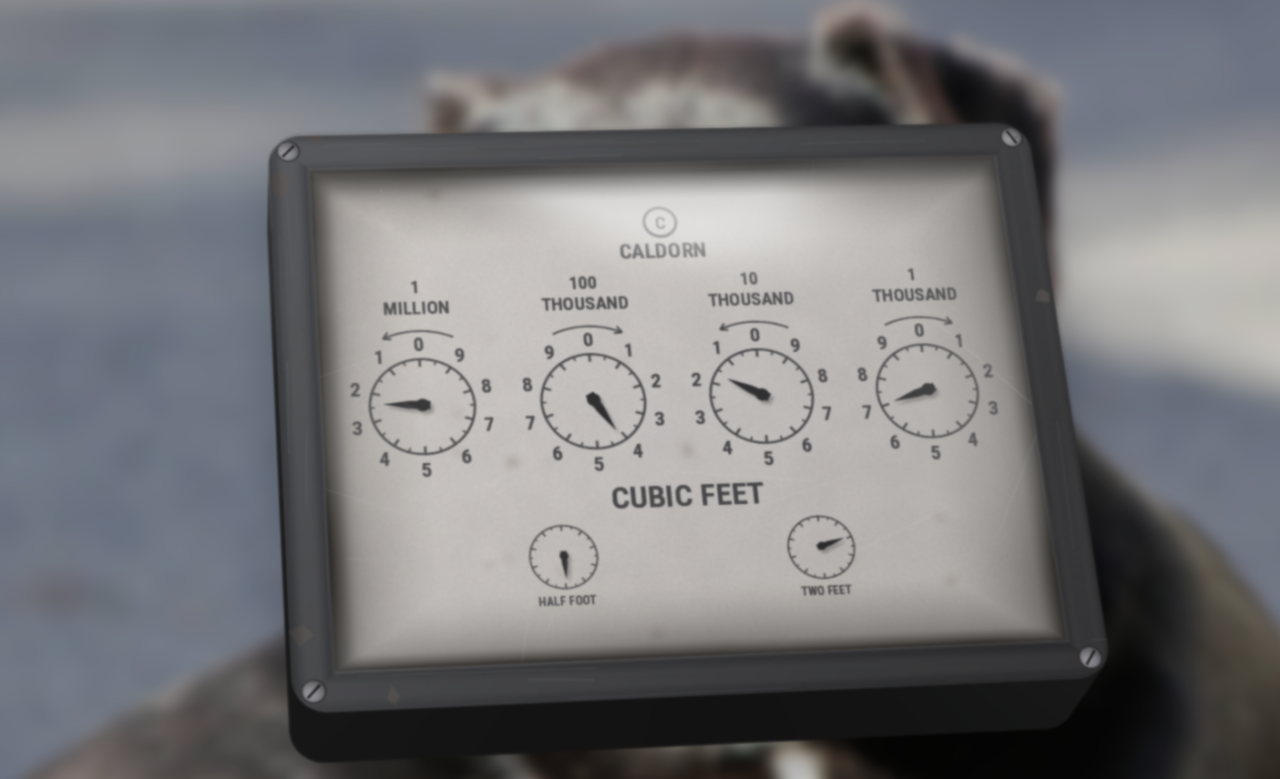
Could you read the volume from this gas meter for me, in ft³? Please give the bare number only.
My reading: 241700
